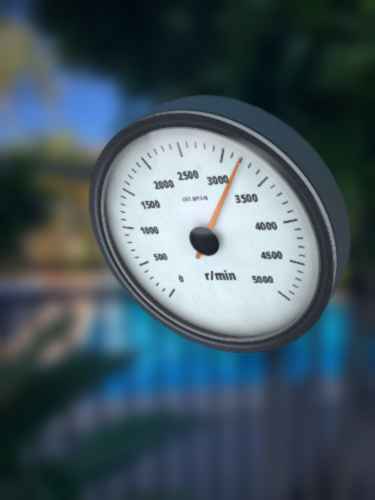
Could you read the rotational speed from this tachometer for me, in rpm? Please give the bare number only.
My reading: 3200
